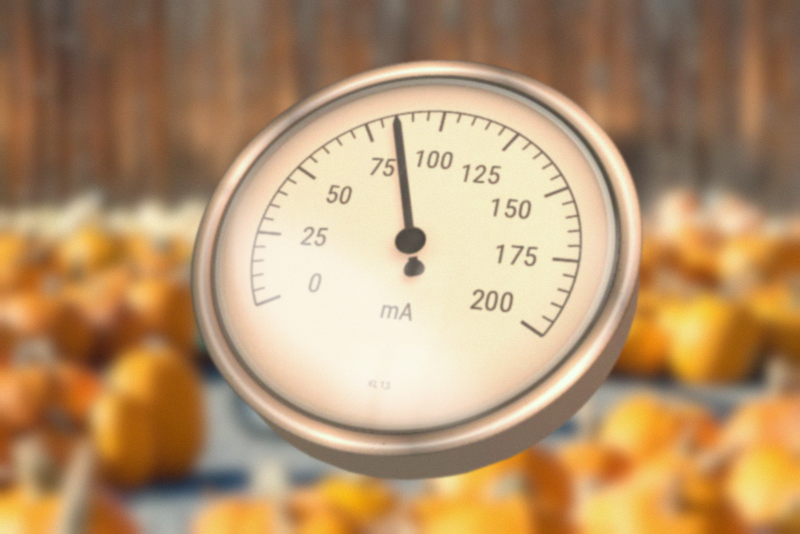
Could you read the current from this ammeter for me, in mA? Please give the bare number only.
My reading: 85
